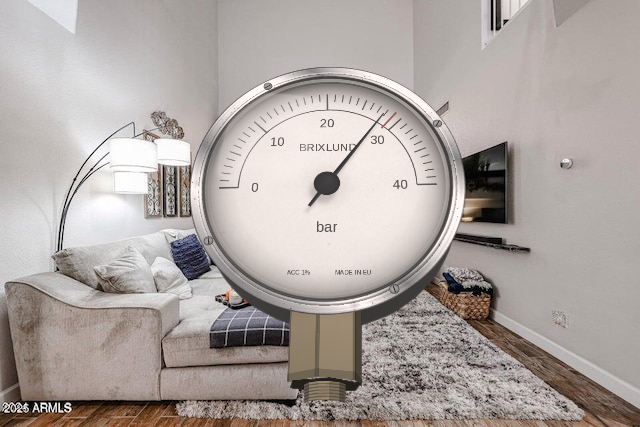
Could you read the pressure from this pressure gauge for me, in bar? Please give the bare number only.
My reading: 28
